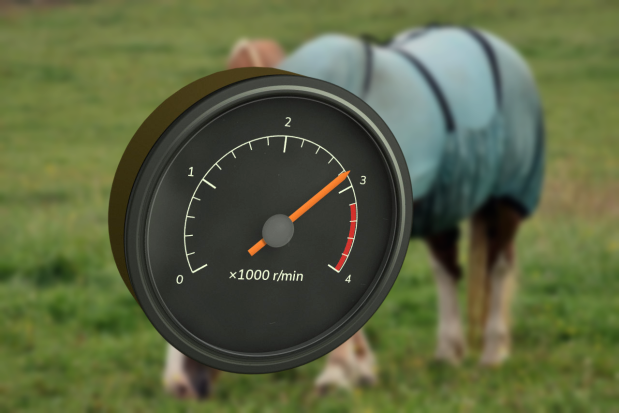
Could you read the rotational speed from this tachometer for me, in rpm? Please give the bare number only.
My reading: 2800
